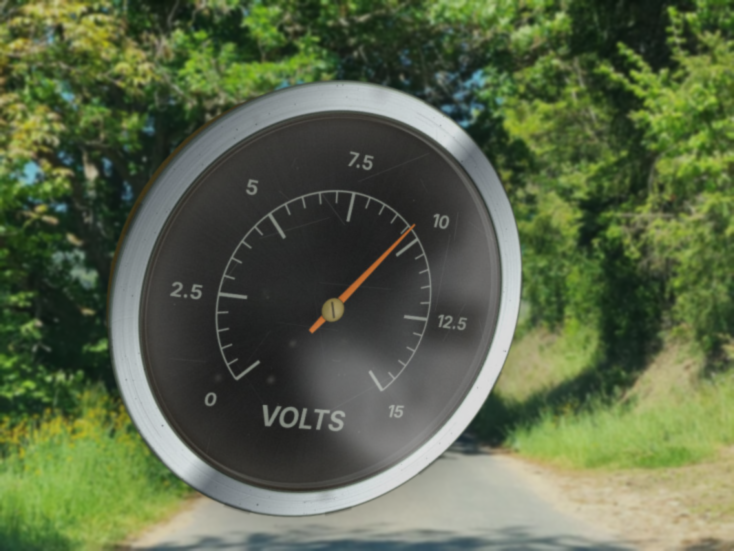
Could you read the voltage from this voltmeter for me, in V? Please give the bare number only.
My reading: 9.5
